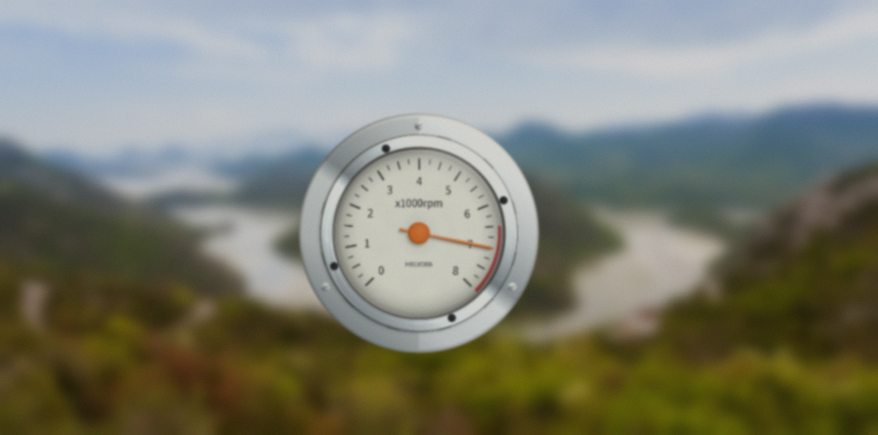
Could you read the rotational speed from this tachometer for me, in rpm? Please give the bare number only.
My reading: 7000
